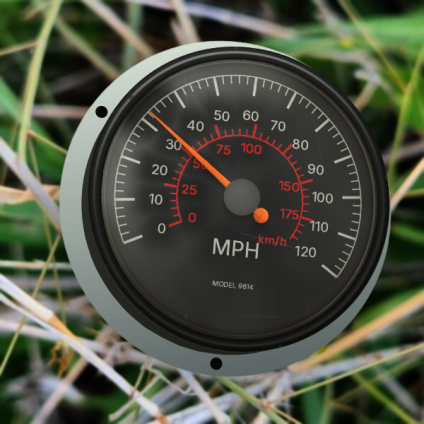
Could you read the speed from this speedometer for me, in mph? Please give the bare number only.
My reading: 32
